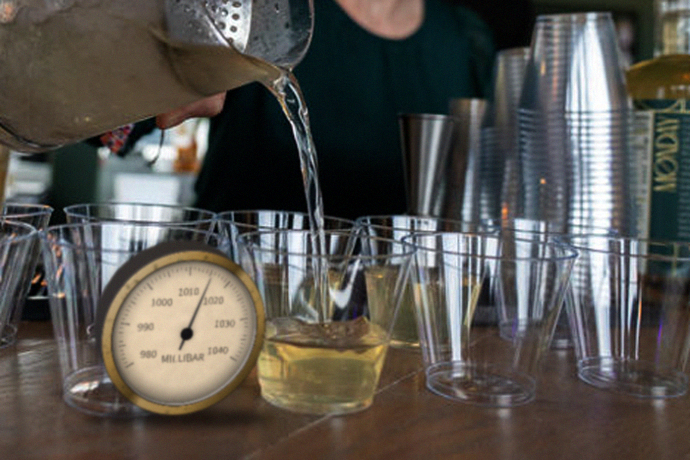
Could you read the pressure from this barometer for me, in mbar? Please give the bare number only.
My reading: 1015
